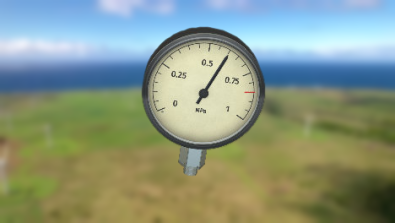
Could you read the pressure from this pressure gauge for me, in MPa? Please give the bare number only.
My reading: 0.6
